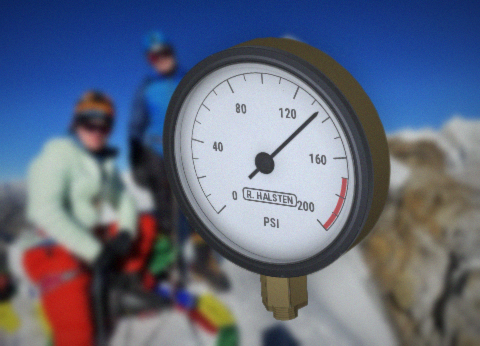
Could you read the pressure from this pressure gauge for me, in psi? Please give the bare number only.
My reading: 135
